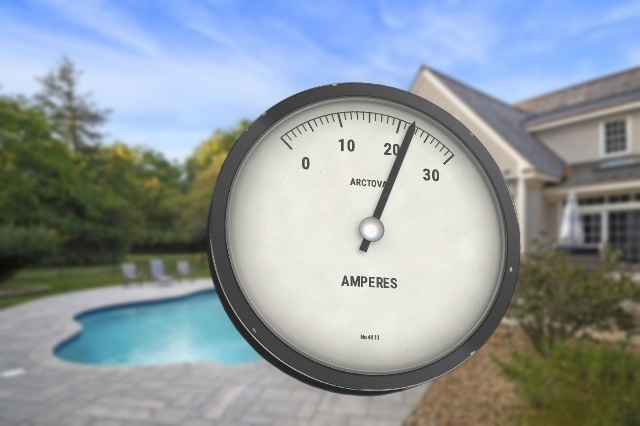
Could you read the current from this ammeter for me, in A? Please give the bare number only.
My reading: 22
